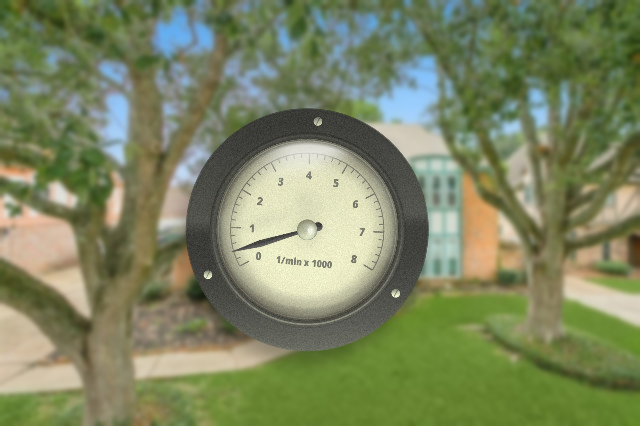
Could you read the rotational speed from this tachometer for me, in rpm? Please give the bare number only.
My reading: 400
